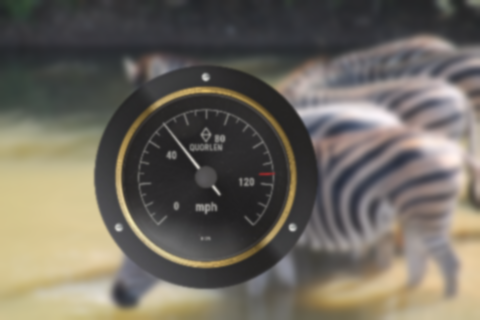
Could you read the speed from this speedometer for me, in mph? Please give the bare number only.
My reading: 50
